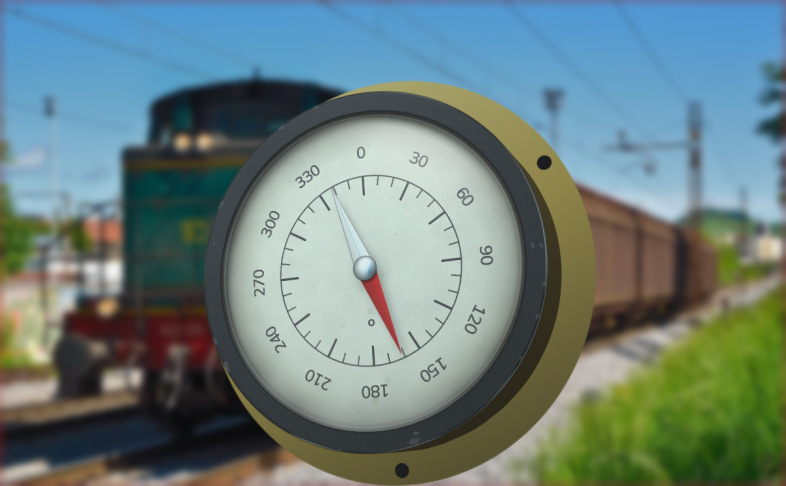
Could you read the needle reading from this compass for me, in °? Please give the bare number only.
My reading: 160
